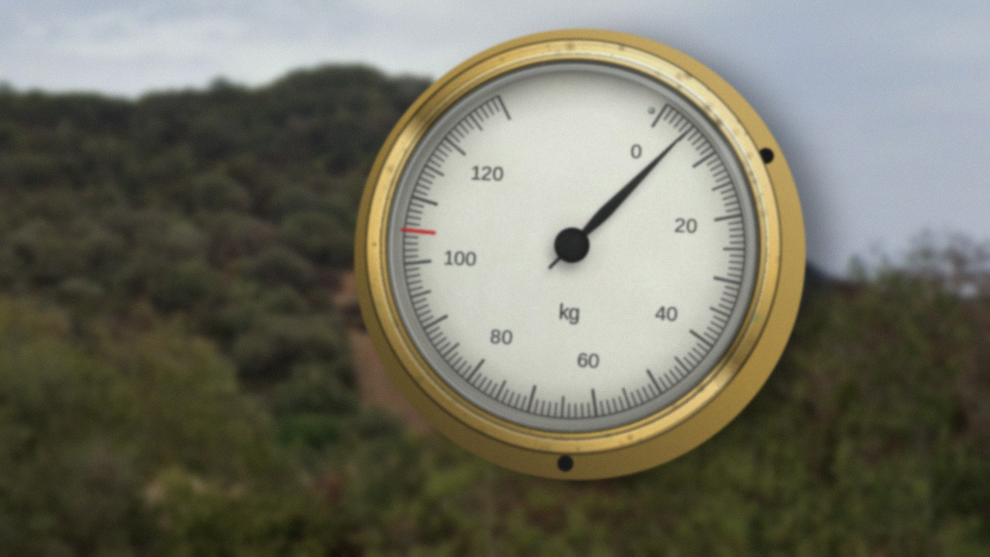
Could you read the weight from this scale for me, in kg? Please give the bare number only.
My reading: 5
